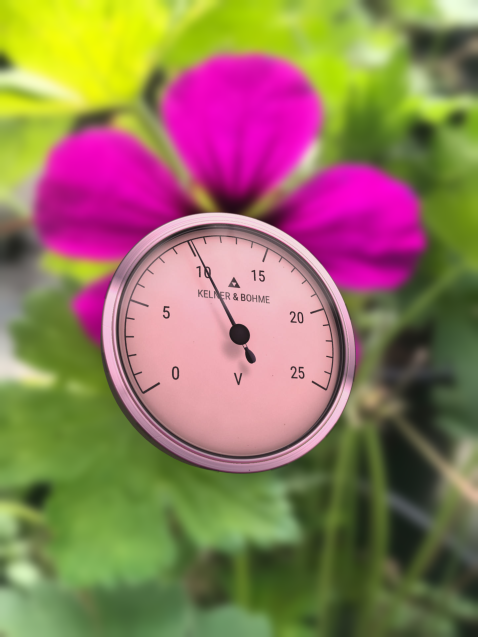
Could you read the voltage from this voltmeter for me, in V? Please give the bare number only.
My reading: 10
